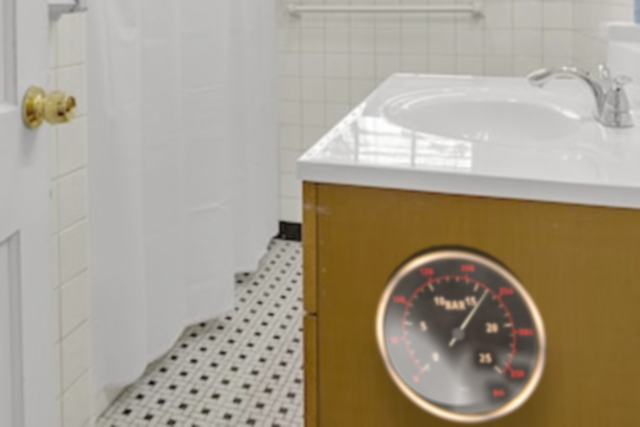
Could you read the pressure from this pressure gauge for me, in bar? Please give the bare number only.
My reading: 16
